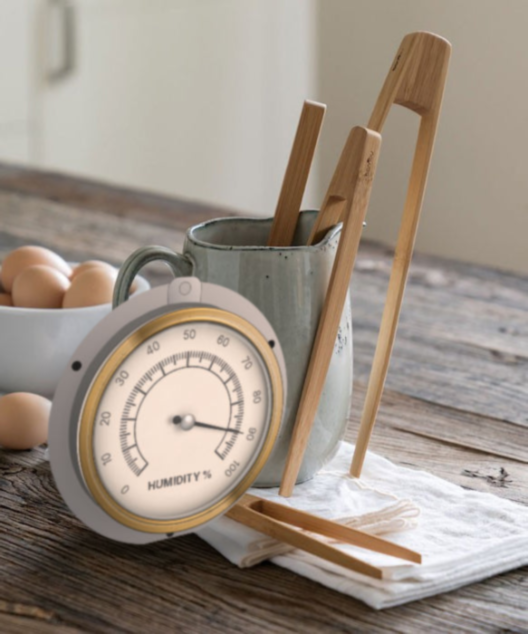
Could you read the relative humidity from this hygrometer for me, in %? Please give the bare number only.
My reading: 90
